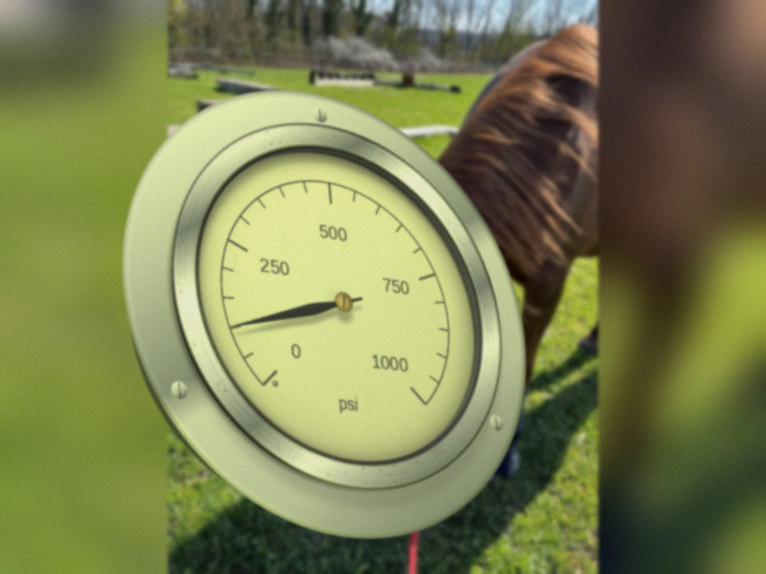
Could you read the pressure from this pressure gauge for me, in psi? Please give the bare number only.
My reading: 100
